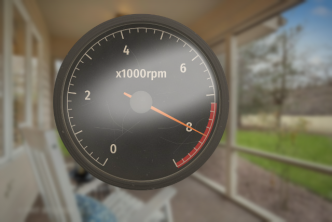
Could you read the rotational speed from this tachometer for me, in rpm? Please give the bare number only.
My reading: 8000
